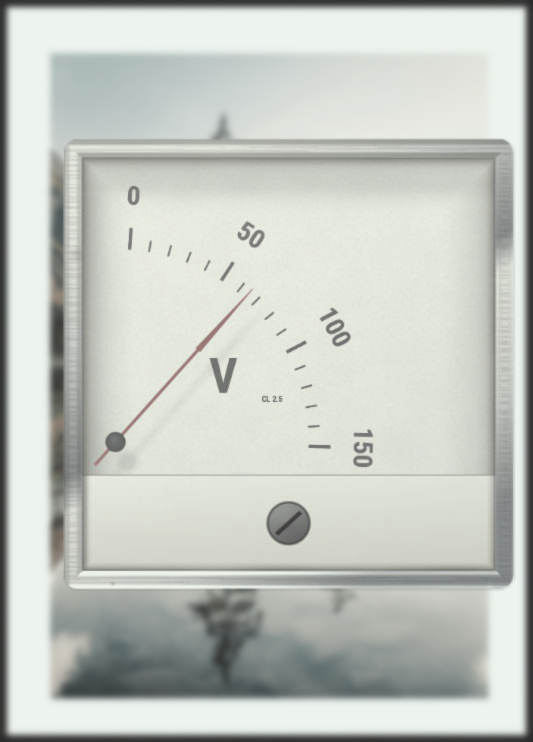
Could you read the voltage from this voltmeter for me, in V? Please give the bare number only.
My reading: 65
